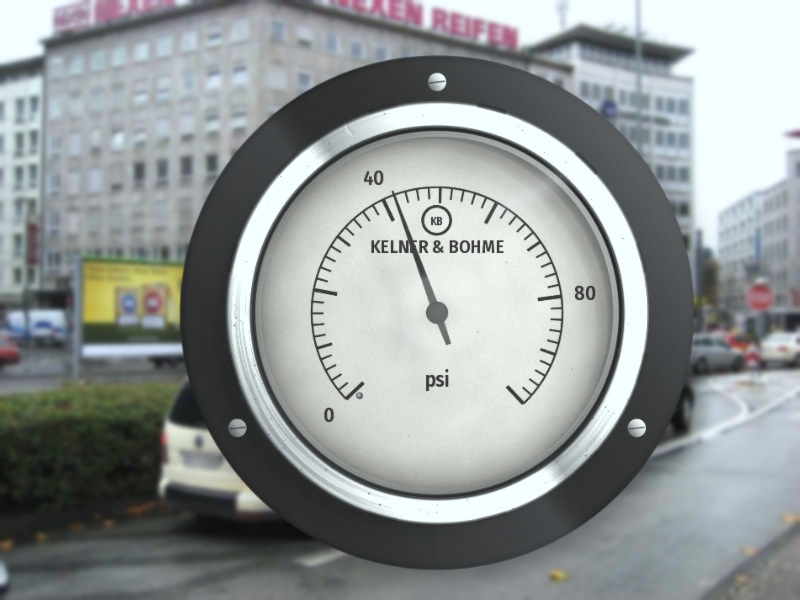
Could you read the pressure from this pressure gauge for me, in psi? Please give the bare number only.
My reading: 42
